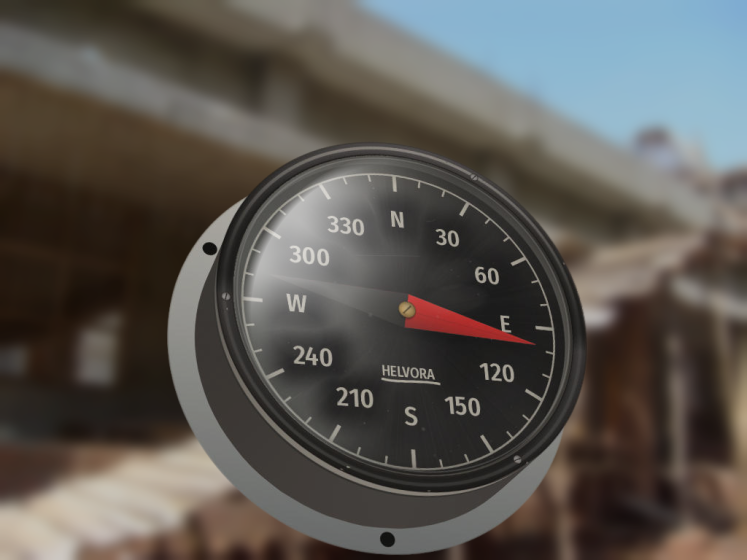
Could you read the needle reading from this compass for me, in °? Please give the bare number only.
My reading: 100
